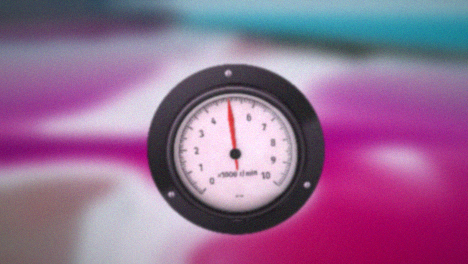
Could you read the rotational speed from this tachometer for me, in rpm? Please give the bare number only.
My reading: 5000
